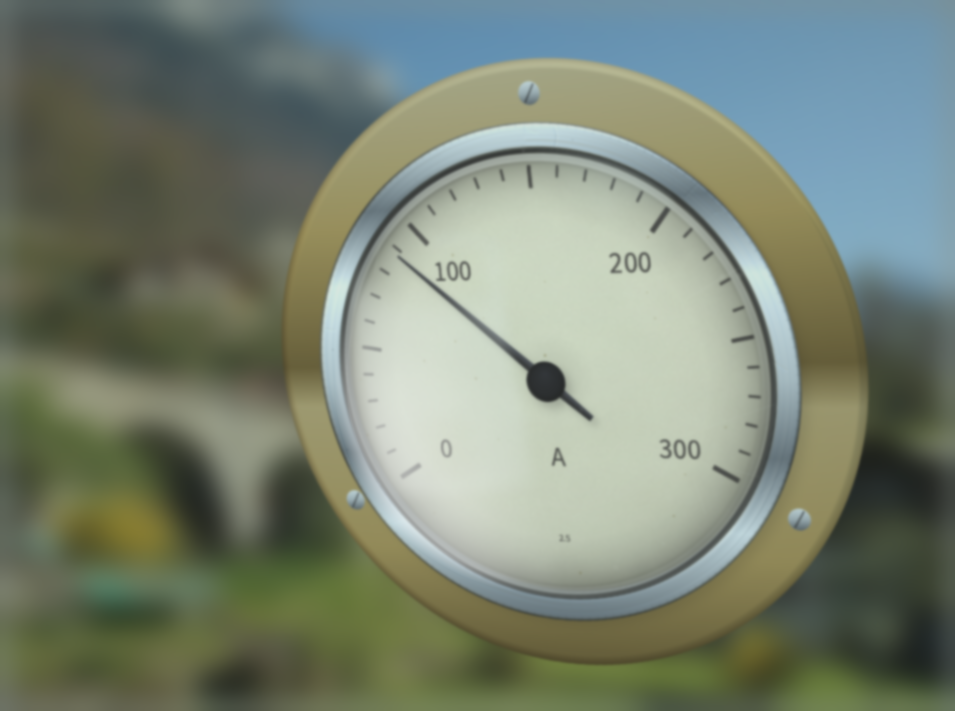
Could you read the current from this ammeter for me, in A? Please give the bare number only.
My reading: 90
